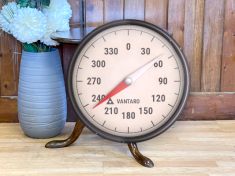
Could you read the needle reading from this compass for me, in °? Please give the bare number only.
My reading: 232.5
